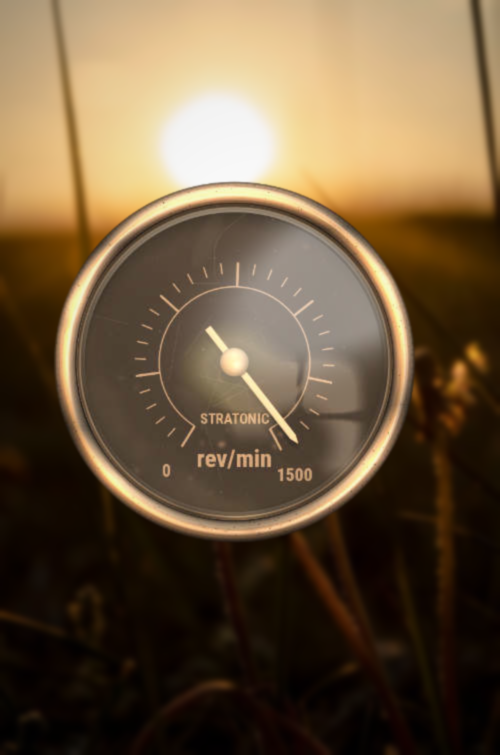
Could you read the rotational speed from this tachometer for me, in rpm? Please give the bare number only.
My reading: 1450
